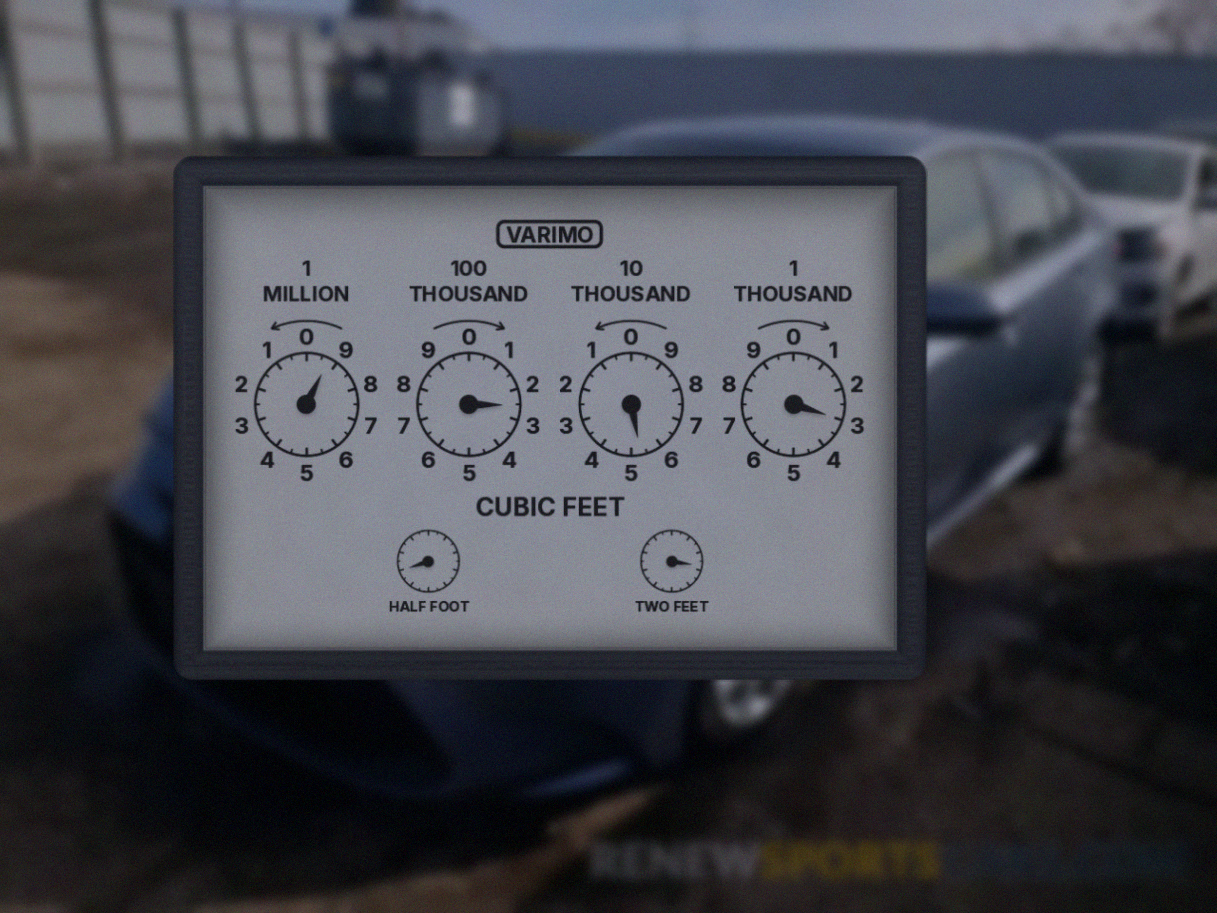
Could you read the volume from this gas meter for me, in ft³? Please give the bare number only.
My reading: 925300
